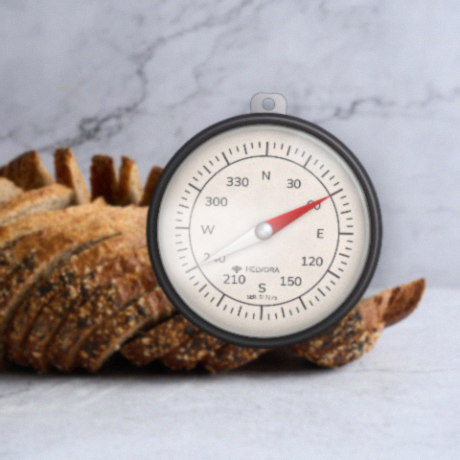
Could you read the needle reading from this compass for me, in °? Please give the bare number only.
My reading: 60
